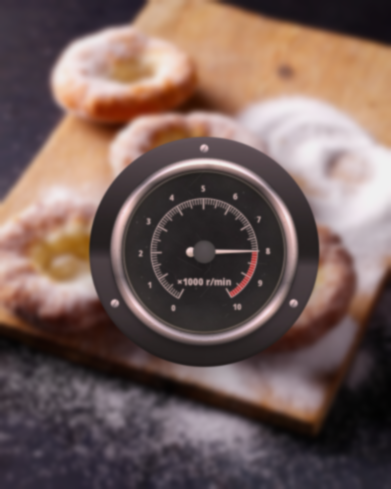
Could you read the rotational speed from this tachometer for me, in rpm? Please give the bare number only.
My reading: 8000
